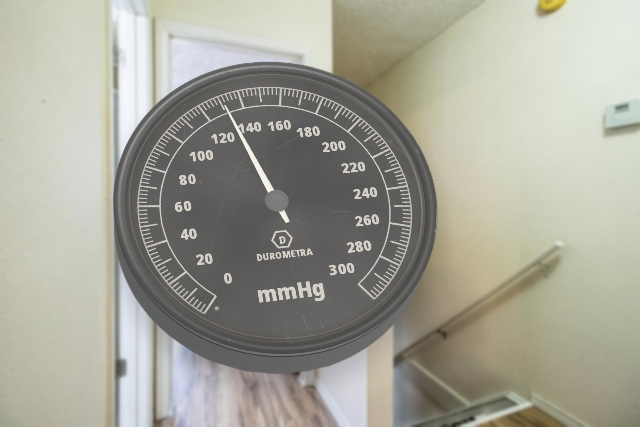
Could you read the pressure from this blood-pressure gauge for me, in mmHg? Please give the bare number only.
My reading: 130
